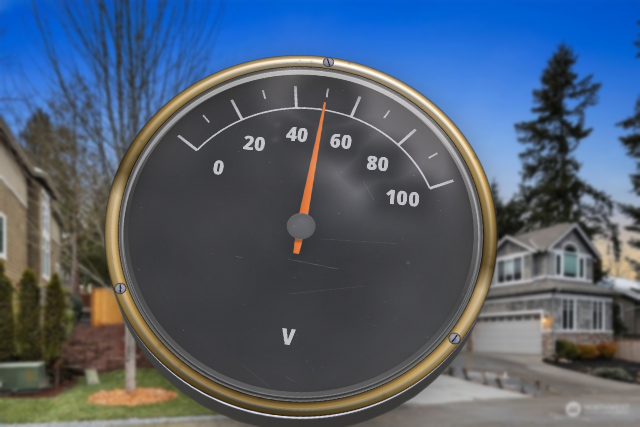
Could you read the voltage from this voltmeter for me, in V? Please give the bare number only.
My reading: 50
